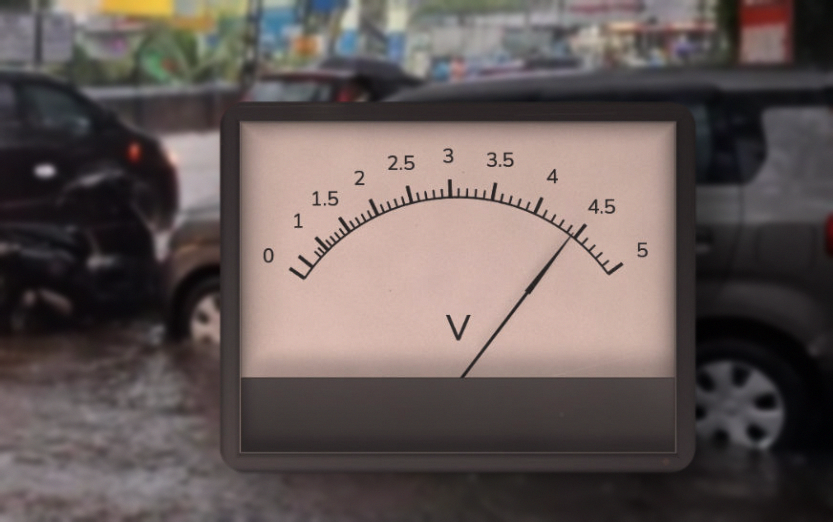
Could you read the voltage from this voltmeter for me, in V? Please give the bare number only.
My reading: 4.45
